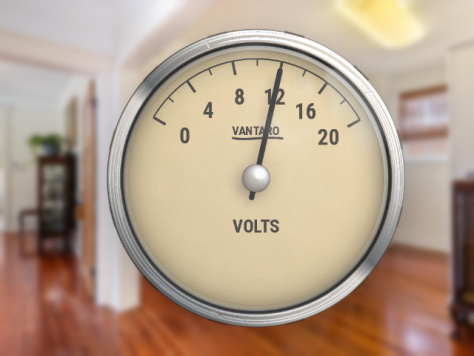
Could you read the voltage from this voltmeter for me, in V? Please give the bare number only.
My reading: 12
